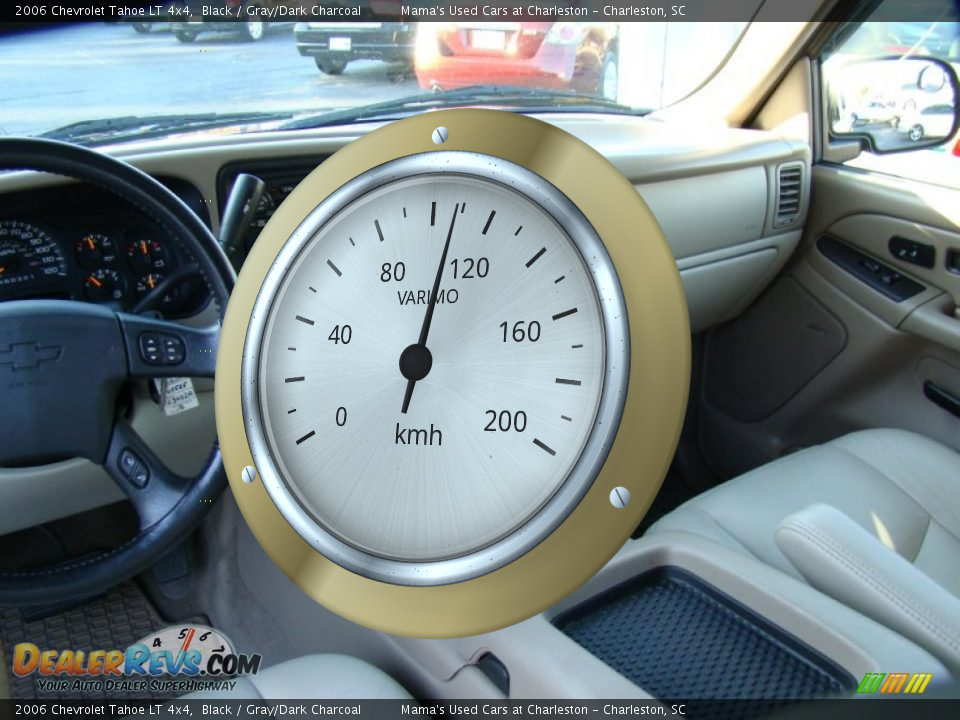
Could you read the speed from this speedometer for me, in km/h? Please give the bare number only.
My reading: 110
